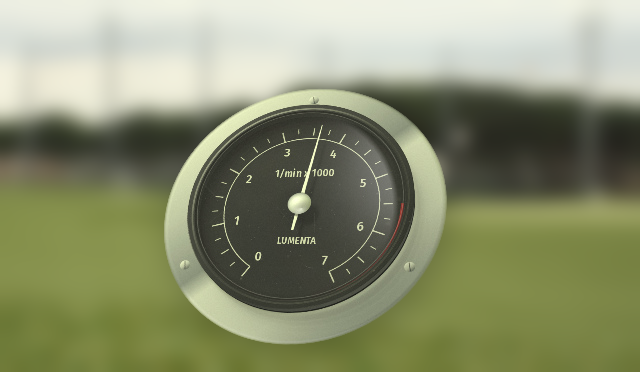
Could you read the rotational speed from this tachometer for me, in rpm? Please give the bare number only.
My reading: 3625
